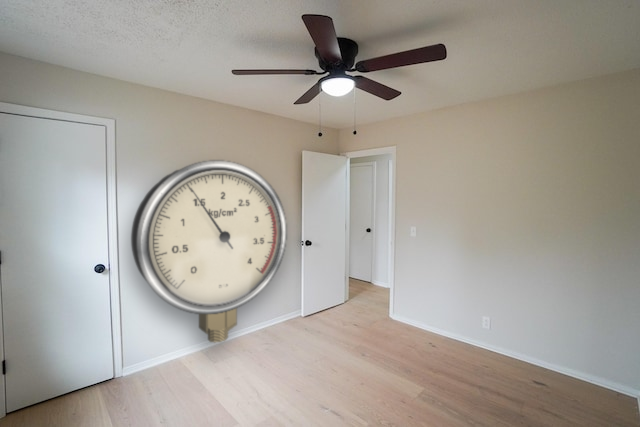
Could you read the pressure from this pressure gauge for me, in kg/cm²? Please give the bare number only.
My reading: 1.5
